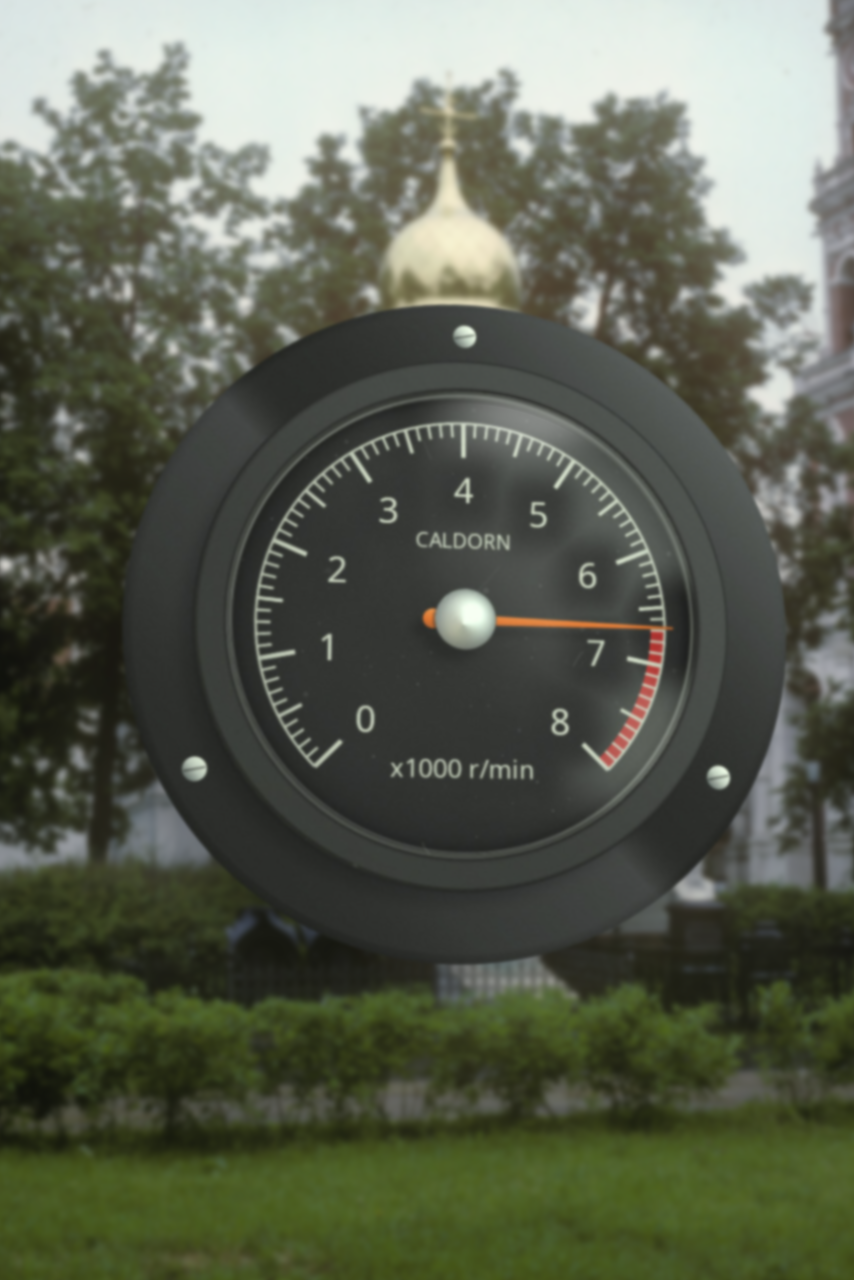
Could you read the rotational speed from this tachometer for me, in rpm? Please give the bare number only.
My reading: 6700
